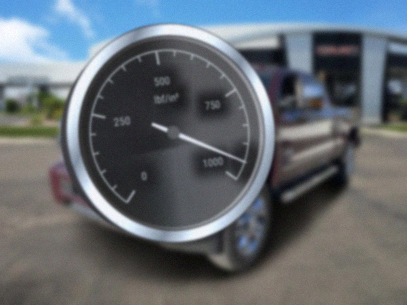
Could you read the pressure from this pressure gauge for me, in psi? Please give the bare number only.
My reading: 950
